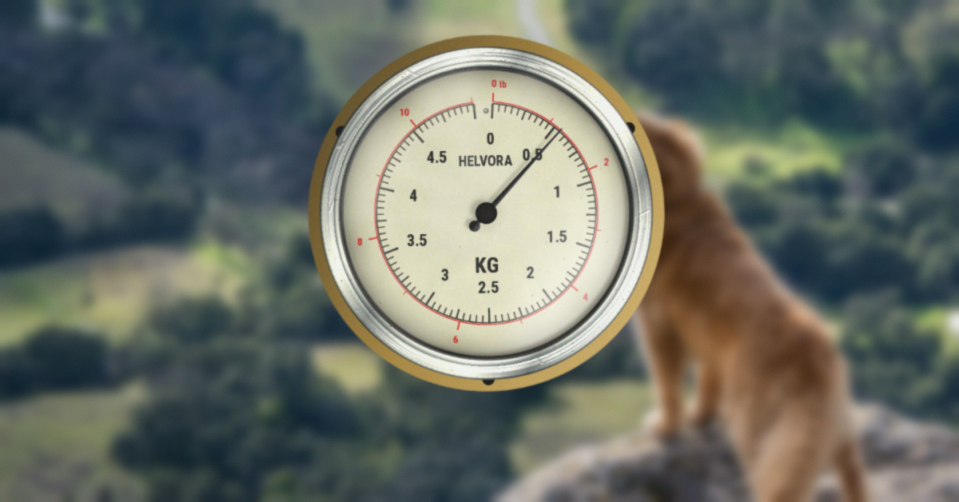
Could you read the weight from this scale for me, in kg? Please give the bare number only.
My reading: 0.55
